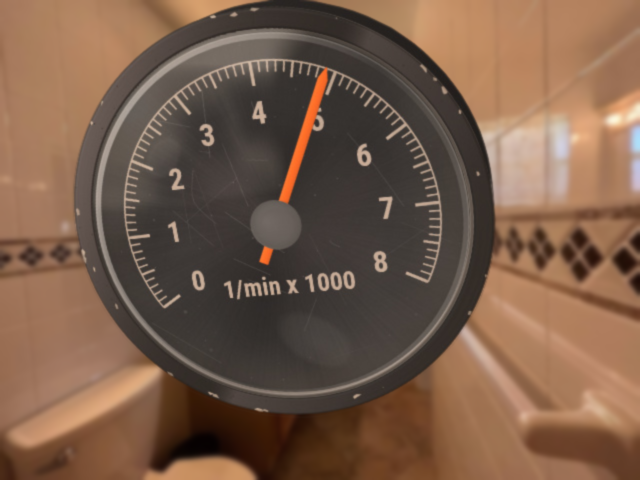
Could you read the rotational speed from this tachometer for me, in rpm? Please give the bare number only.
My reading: 4900
